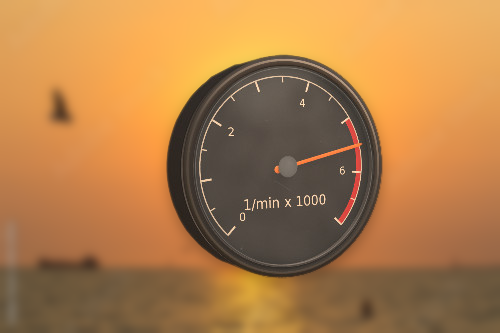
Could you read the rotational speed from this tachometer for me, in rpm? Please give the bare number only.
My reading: 5500
